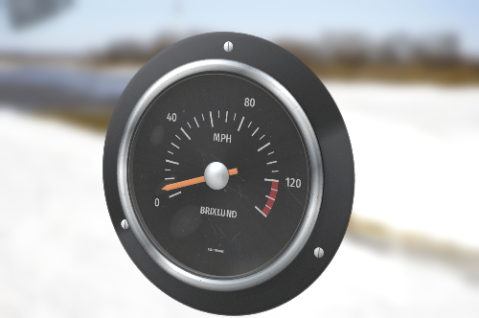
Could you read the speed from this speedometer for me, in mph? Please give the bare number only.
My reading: 5
